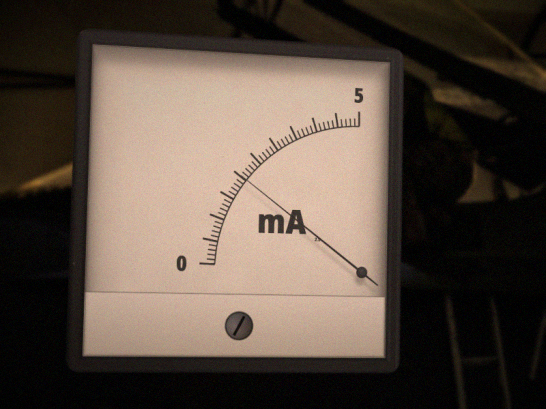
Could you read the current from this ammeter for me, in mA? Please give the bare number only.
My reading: 2
